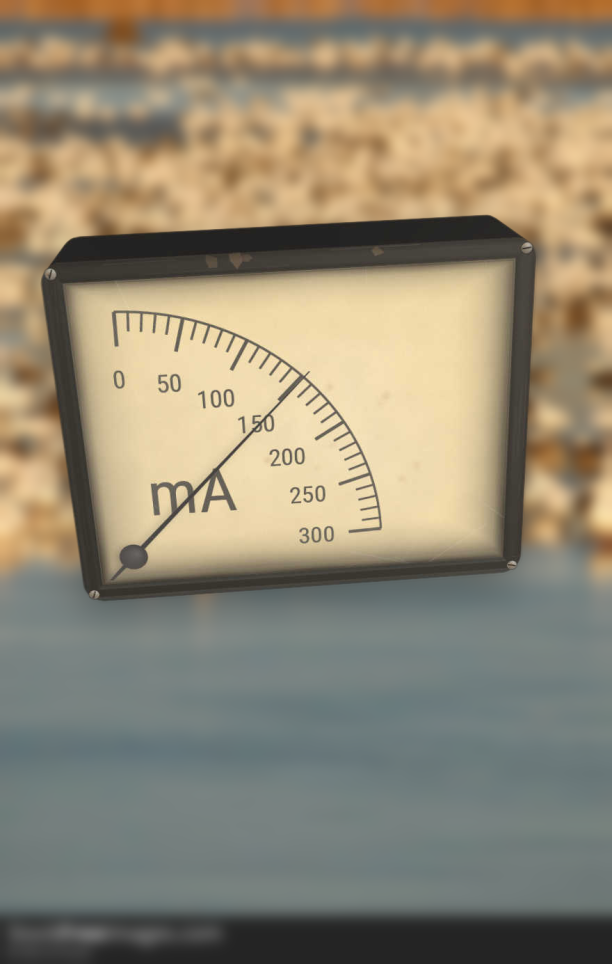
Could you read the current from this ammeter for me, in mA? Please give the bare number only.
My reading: 150
